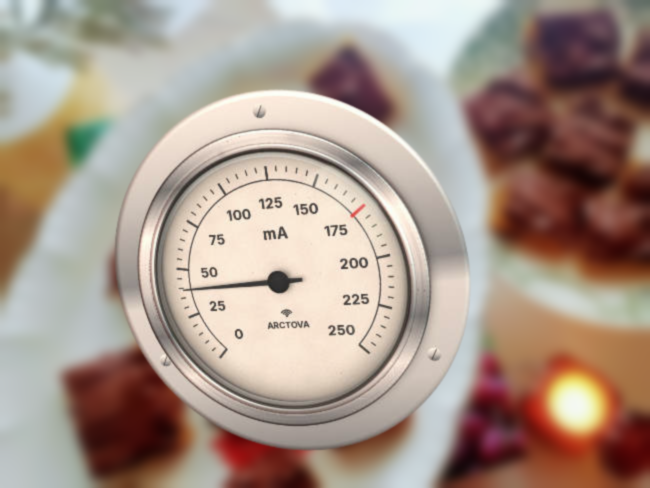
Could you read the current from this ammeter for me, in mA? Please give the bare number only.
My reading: 40
